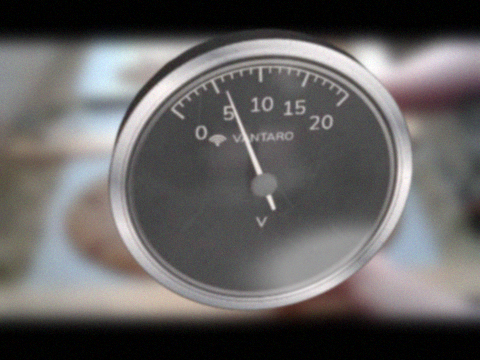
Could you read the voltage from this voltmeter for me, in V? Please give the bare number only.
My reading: 6
